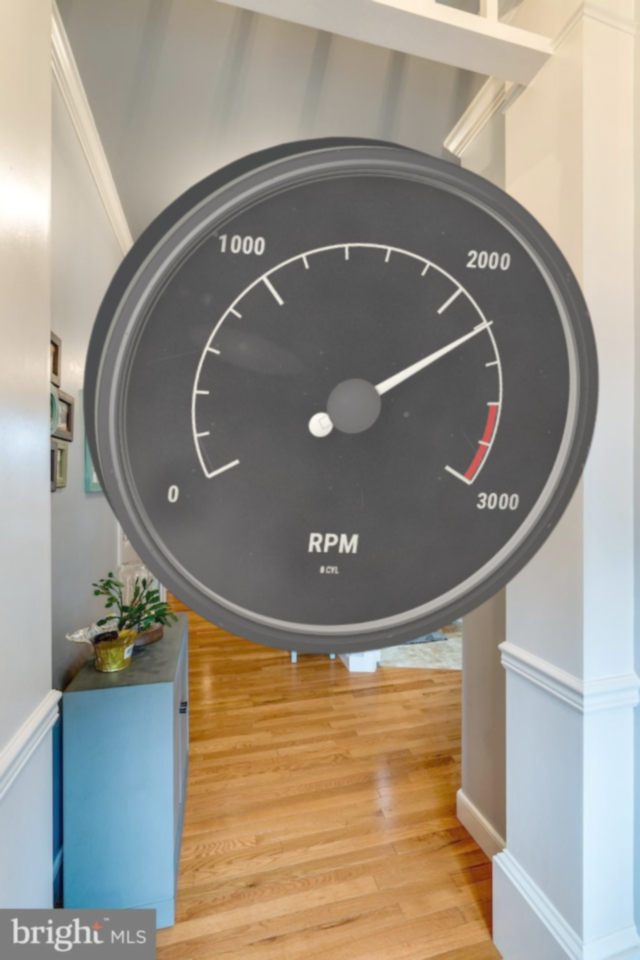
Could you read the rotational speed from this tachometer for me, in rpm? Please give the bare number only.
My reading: 2200
